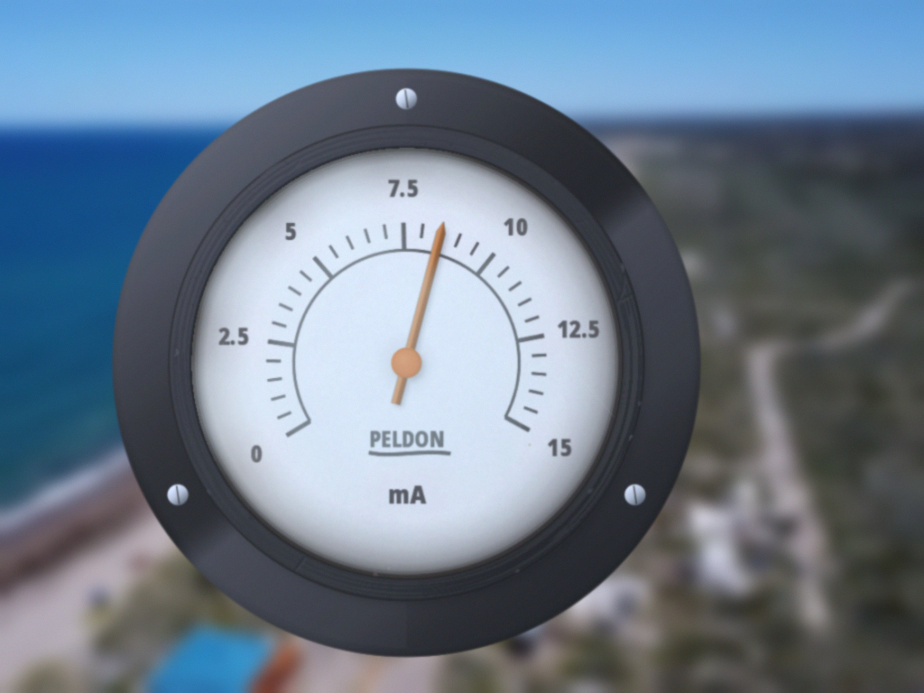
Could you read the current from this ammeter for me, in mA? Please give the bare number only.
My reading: 8.5
